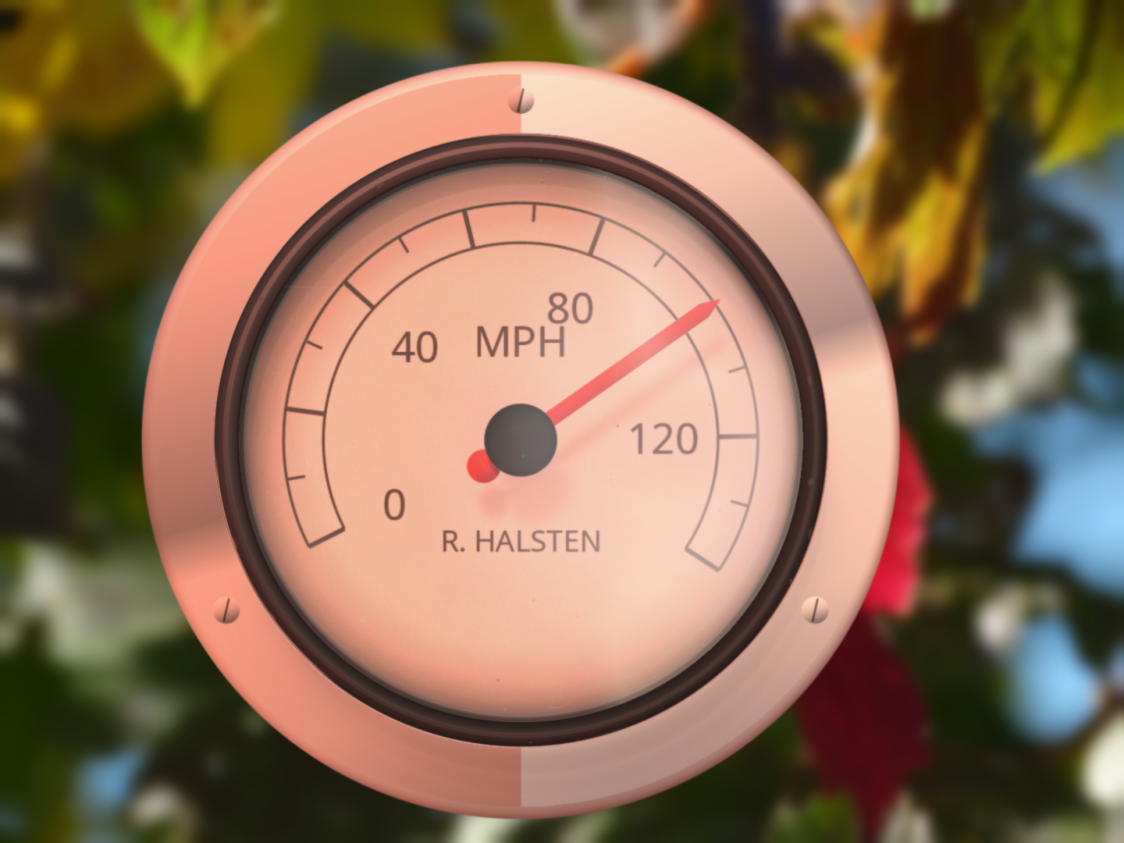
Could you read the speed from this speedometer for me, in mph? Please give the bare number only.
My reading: 100
